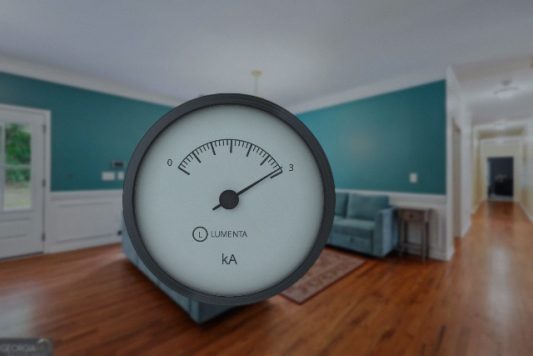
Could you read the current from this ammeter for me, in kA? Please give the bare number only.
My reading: 2.9
